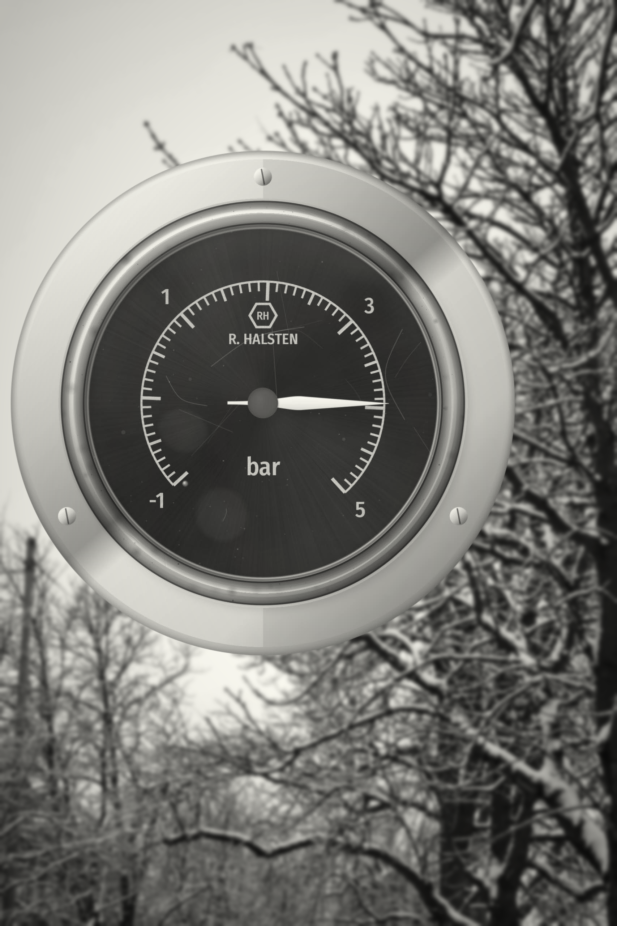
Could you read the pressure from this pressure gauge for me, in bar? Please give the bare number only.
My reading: 3.95
